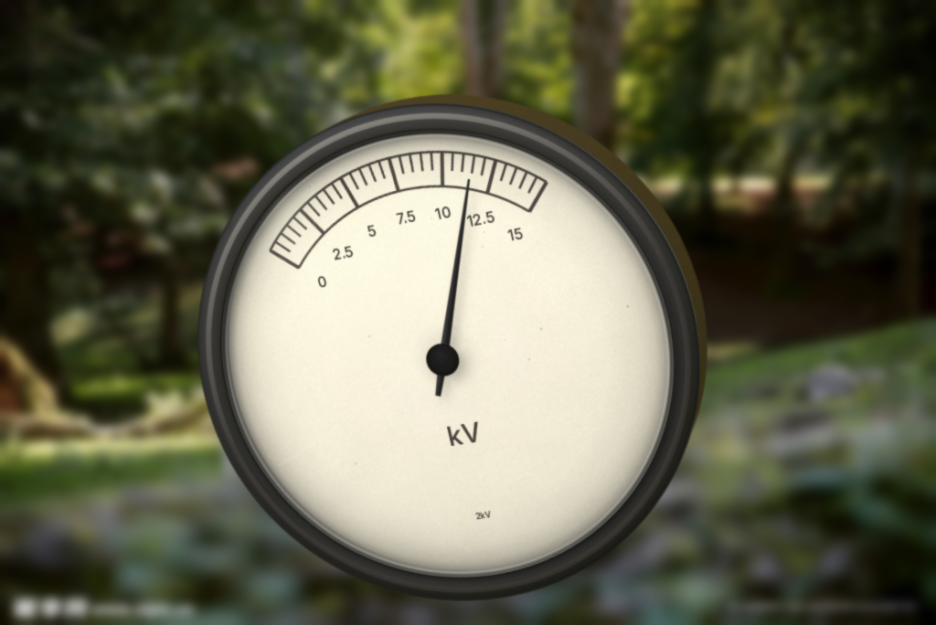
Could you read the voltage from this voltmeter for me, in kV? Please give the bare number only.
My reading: 11.5
